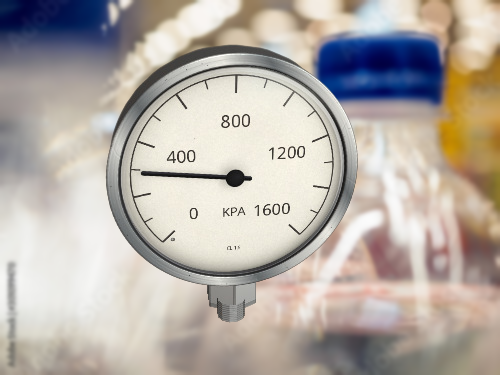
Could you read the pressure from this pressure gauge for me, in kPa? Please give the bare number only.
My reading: 300
